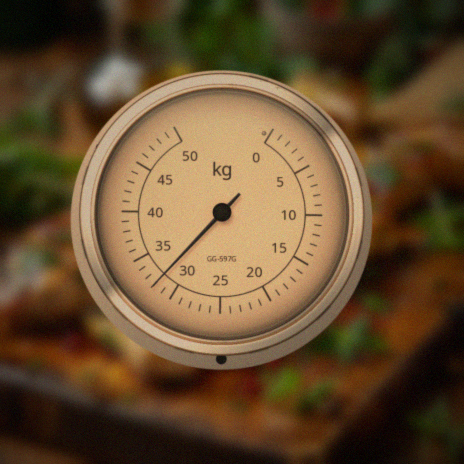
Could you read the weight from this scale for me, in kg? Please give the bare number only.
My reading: 32
